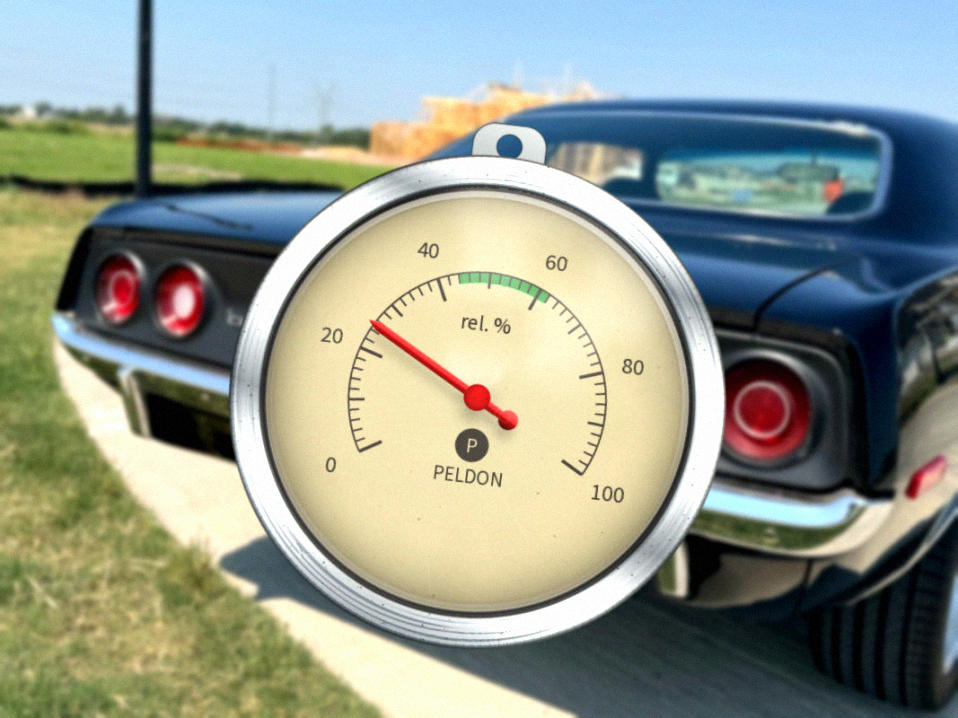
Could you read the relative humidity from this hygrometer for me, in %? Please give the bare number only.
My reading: 25
